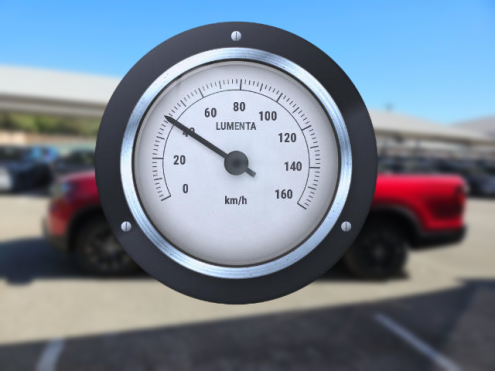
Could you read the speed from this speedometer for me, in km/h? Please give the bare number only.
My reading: 40
